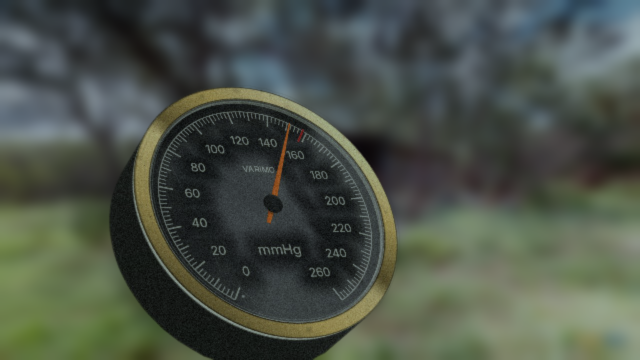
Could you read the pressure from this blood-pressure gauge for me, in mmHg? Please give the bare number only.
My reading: 150
